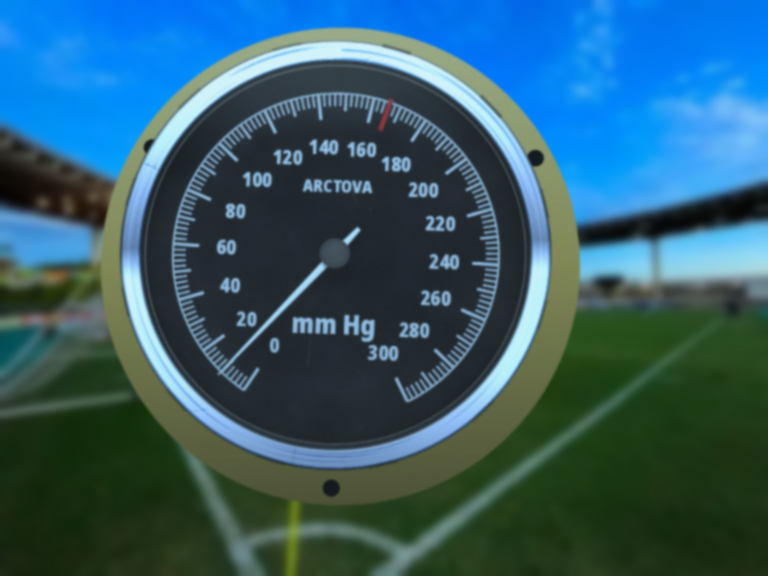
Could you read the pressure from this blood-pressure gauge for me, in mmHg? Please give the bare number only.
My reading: 10
